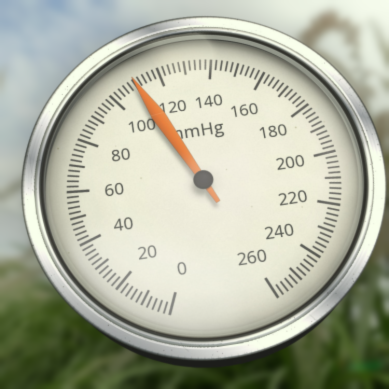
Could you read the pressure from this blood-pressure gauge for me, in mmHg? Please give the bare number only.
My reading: 110
